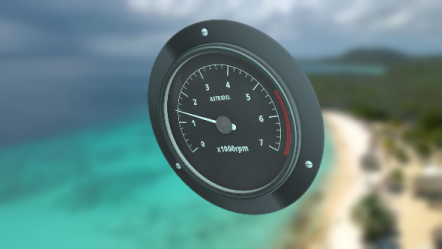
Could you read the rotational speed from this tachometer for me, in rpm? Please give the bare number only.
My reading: 1400
